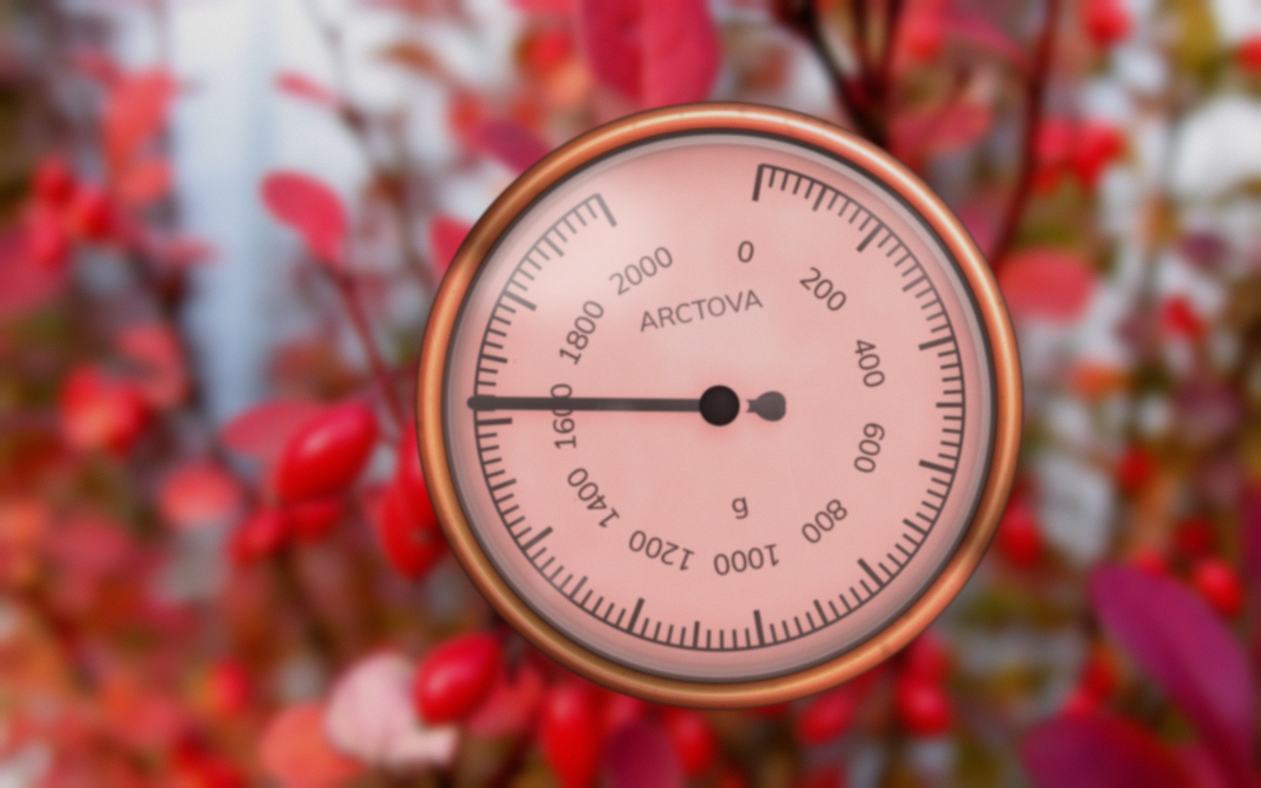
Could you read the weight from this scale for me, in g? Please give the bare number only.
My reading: 1630
